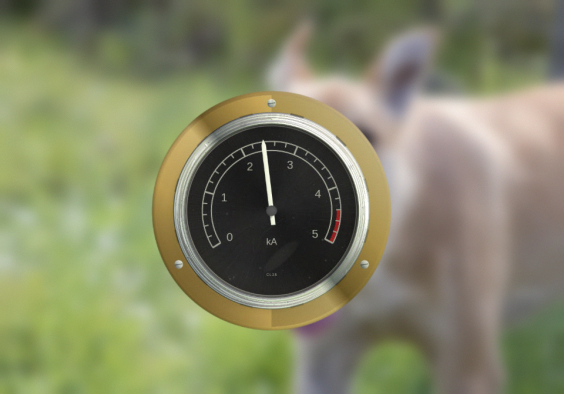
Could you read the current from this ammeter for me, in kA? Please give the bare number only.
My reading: 2.4
